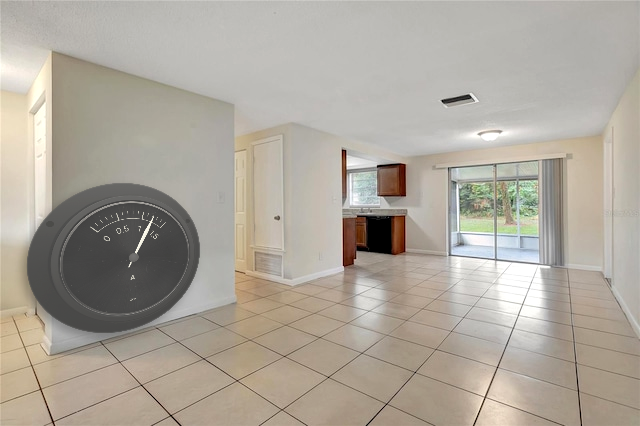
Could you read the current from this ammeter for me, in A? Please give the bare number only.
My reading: 1.2
